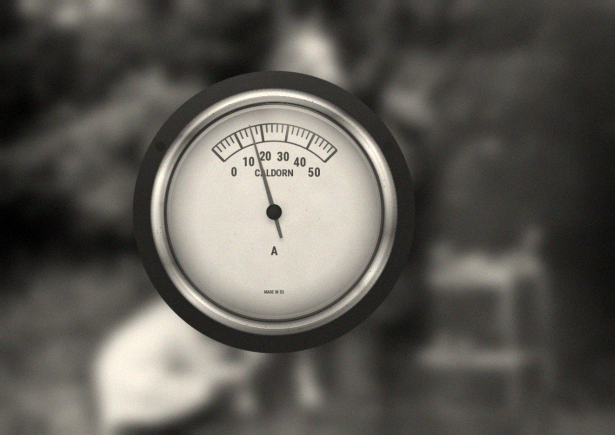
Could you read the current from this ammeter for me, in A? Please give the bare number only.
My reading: 16
